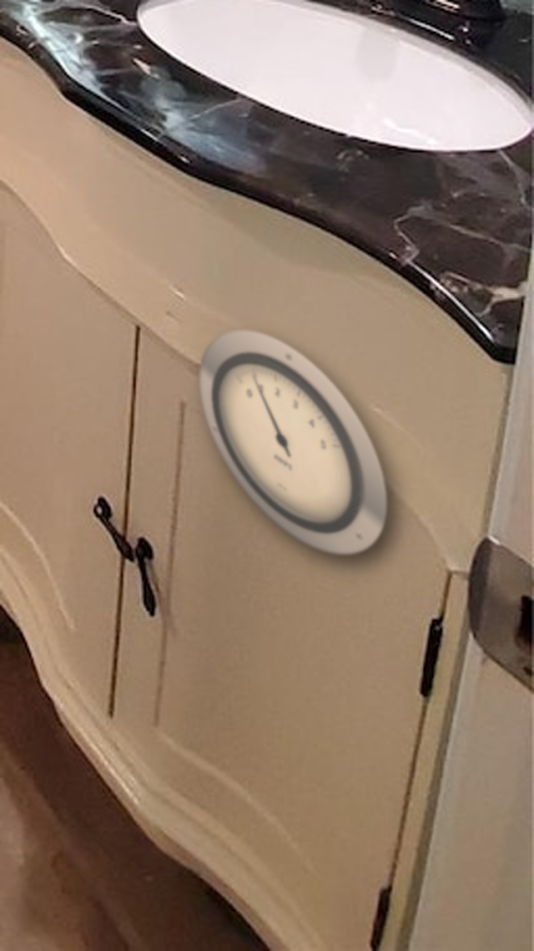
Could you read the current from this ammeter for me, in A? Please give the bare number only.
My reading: 1
